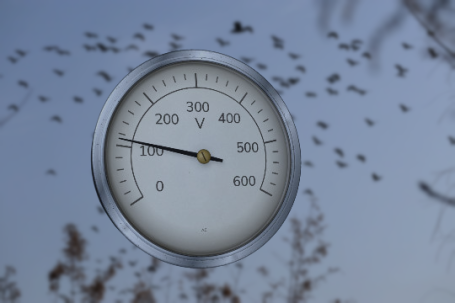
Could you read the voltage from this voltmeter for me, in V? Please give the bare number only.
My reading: 110
